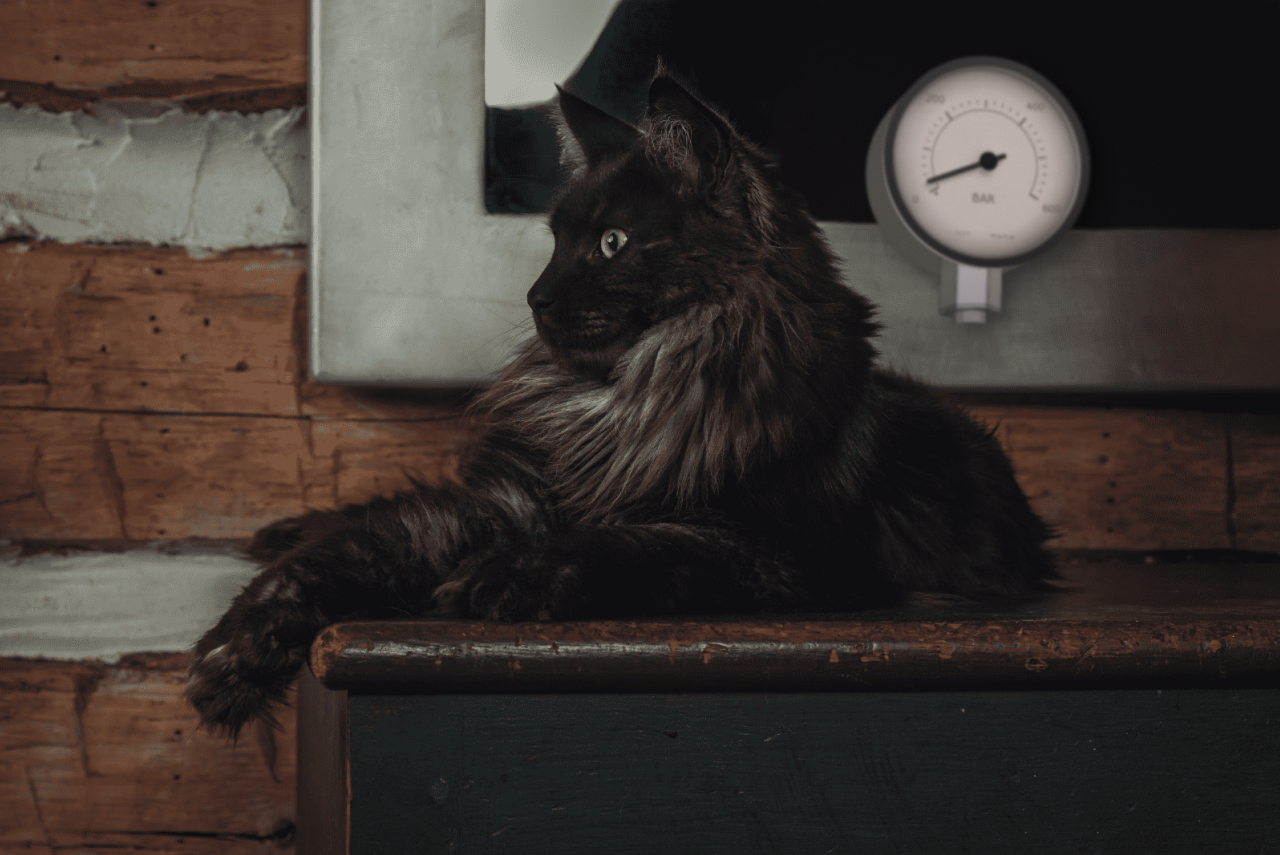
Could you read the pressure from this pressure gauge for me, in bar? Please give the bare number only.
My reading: 20
